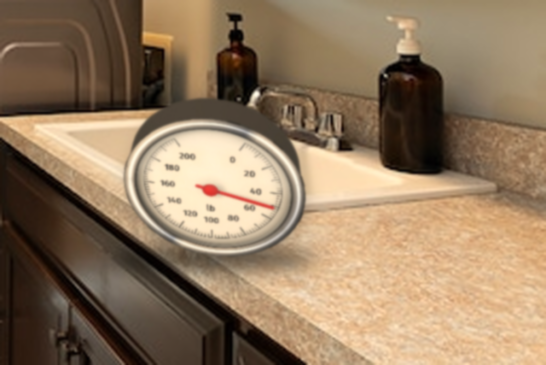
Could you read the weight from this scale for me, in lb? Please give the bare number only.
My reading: 50
